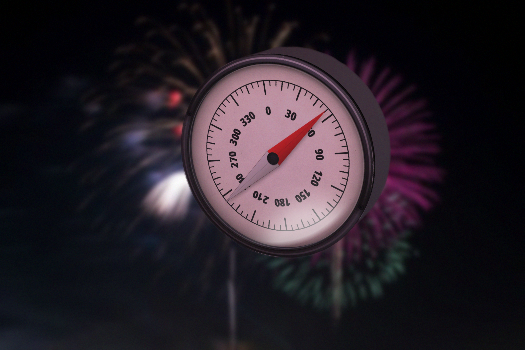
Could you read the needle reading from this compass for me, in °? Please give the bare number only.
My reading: 55
